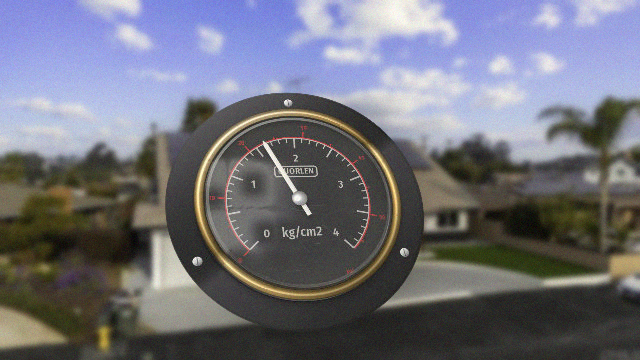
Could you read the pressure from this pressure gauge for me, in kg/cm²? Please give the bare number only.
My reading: 1.6
